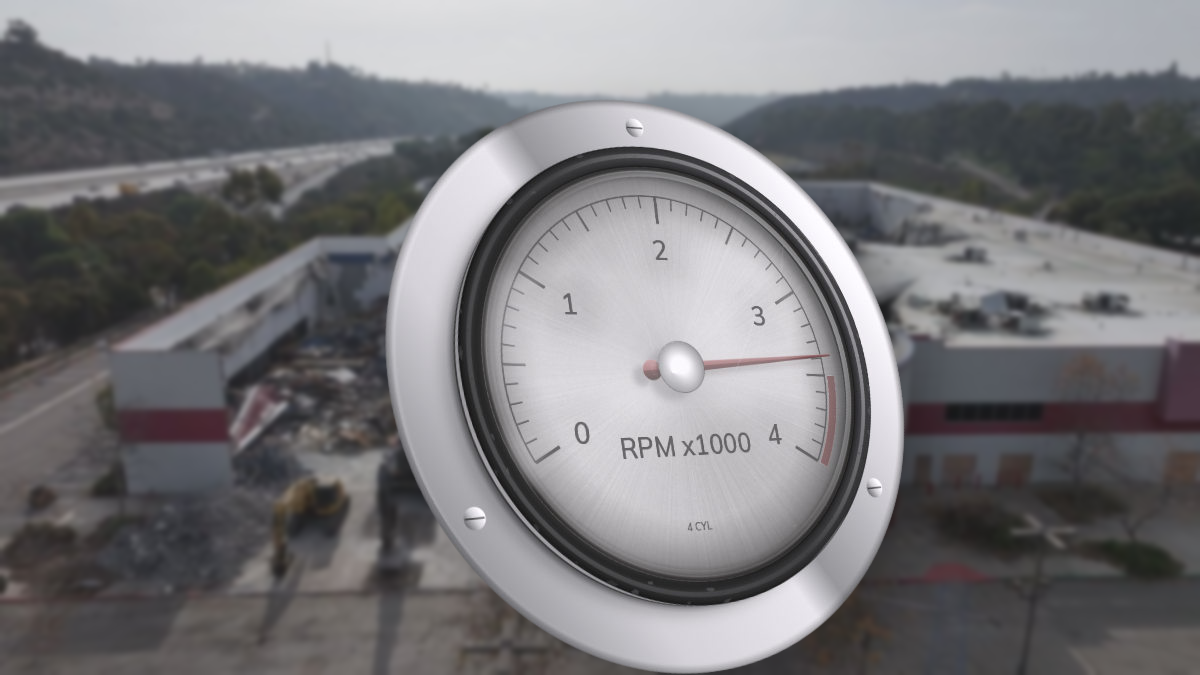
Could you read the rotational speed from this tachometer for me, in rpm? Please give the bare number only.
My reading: 3400
